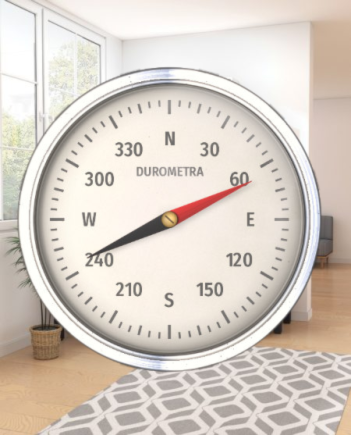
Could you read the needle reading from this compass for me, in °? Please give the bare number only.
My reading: 65
